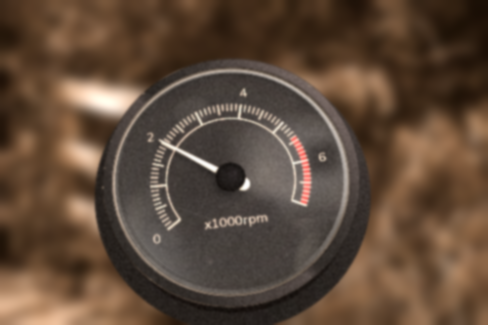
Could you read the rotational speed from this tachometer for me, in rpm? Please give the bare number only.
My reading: 2000
